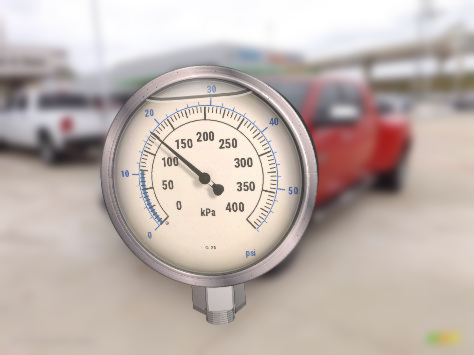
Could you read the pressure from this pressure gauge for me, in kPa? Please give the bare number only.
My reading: 125
